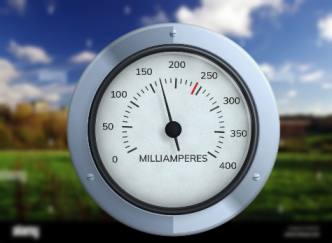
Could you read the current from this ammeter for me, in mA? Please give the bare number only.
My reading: 170
